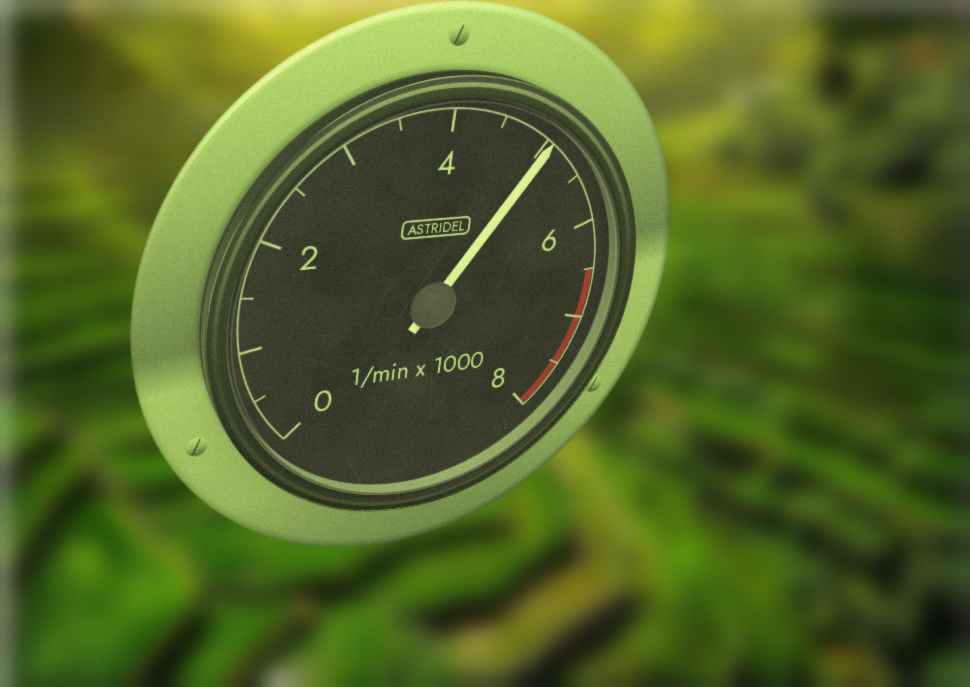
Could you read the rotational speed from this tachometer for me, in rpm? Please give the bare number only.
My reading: 5000
